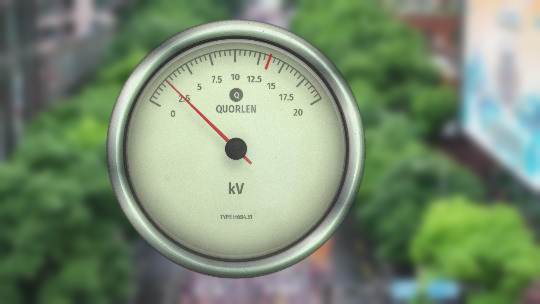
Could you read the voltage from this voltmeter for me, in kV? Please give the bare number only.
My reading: 2.5
